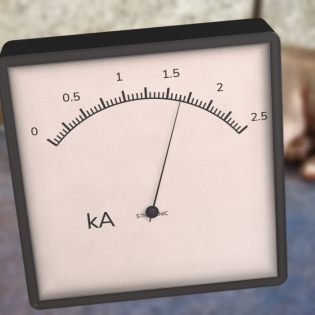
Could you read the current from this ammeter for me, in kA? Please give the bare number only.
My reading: 1.65
